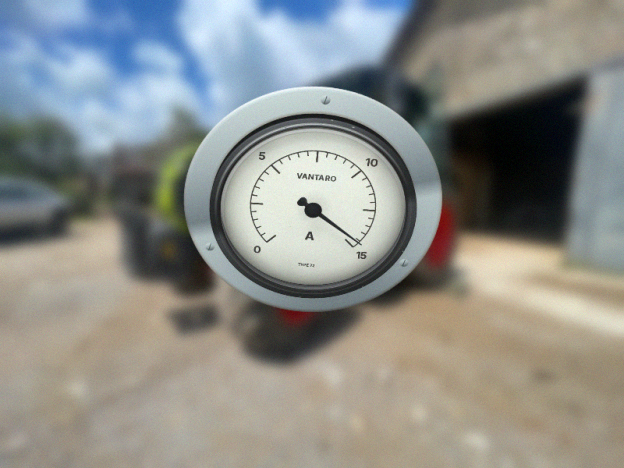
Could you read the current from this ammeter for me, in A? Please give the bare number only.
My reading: 14.5
